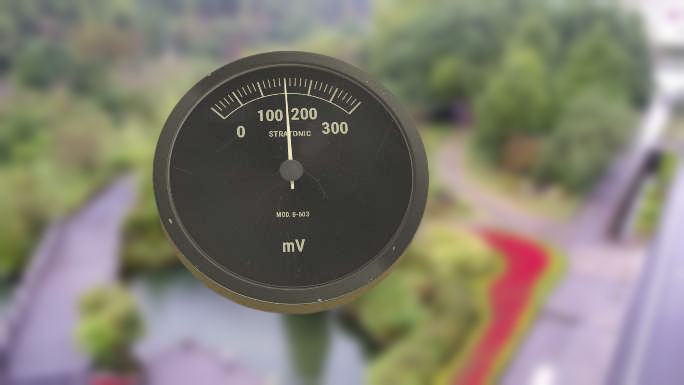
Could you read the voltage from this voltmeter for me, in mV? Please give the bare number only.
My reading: 150
